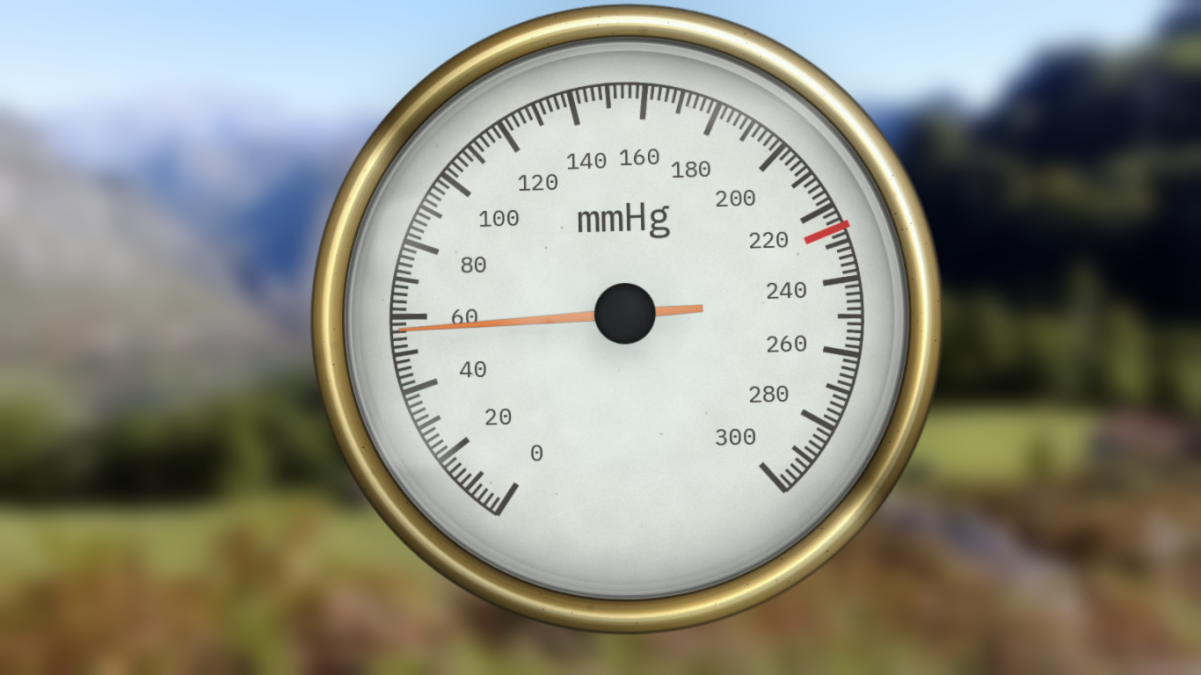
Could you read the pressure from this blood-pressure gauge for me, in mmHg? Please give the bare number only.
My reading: 56
